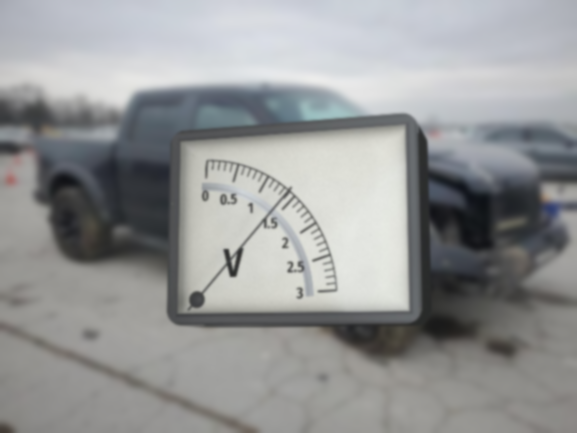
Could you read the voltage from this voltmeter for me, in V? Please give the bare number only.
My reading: 1.4
